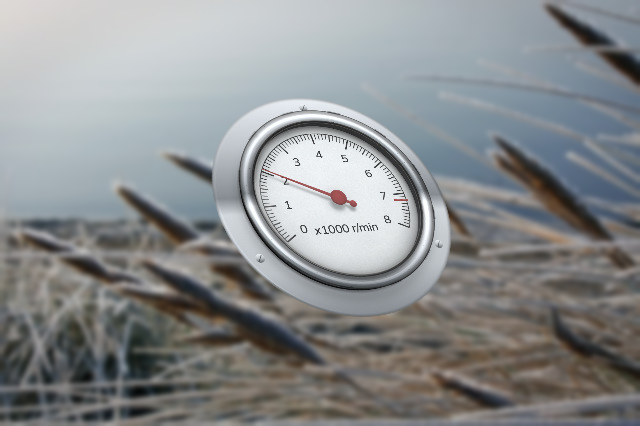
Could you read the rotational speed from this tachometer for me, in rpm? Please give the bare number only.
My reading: 2000
